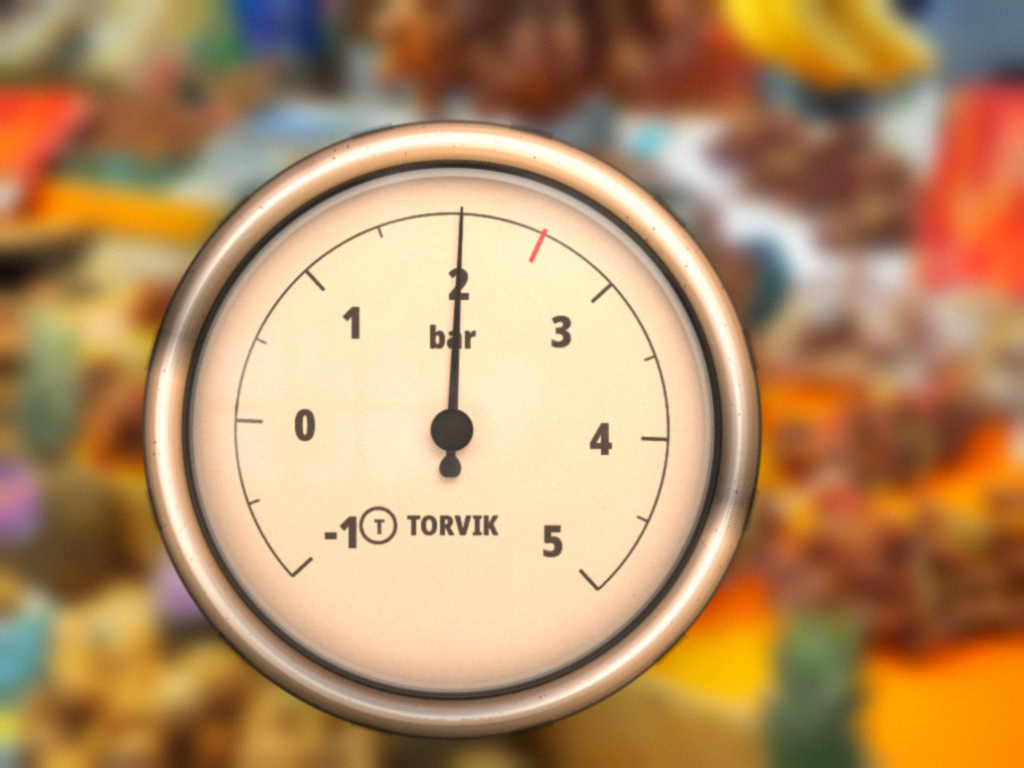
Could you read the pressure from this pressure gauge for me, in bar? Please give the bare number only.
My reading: 2
